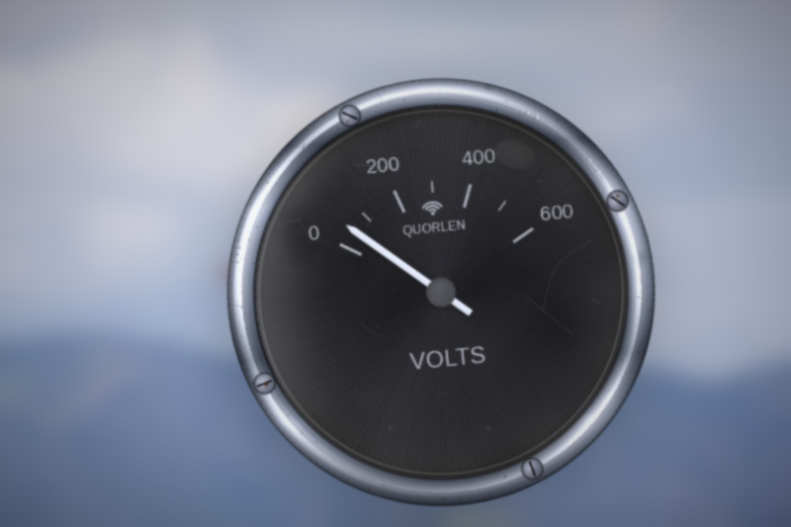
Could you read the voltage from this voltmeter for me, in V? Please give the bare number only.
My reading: 50
